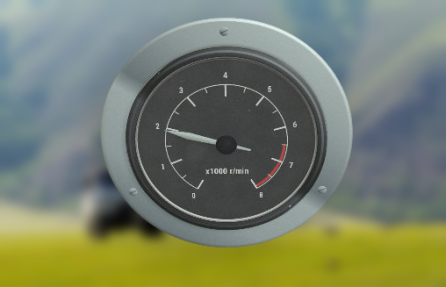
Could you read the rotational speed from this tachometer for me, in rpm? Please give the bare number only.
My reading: 2000
